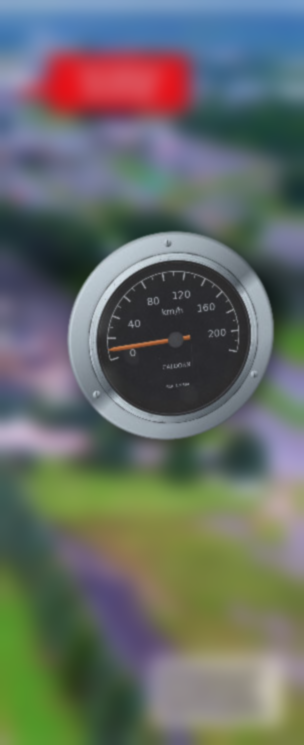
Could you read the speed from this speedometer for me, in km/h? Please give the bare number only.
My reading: 10
